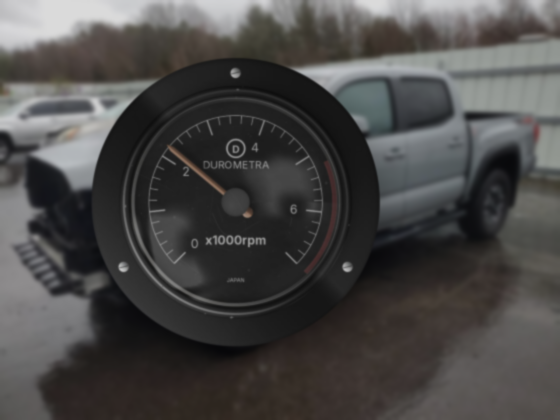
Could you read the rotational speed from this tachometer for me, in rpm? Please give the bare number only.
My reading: 2200
